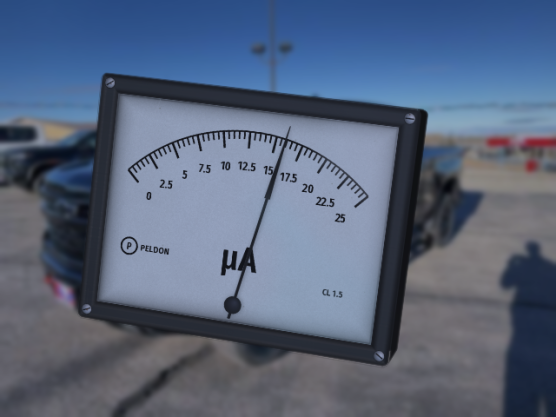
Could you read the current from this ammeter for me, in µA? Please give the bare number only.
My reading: 16
